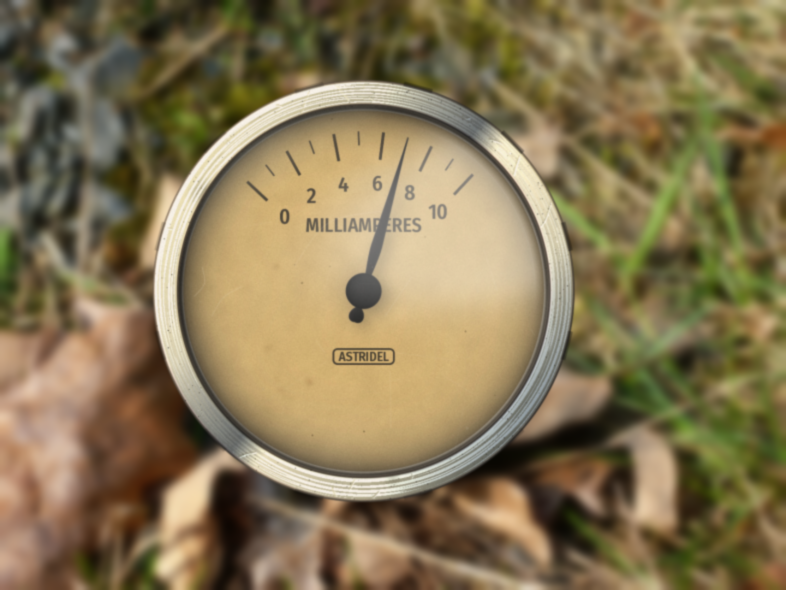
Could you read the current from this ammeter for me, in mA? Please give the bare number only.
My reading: 7
